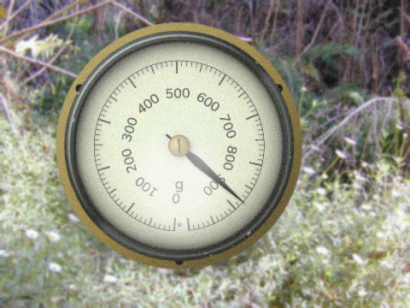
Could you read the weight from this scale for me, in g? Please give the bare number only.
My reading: 880
